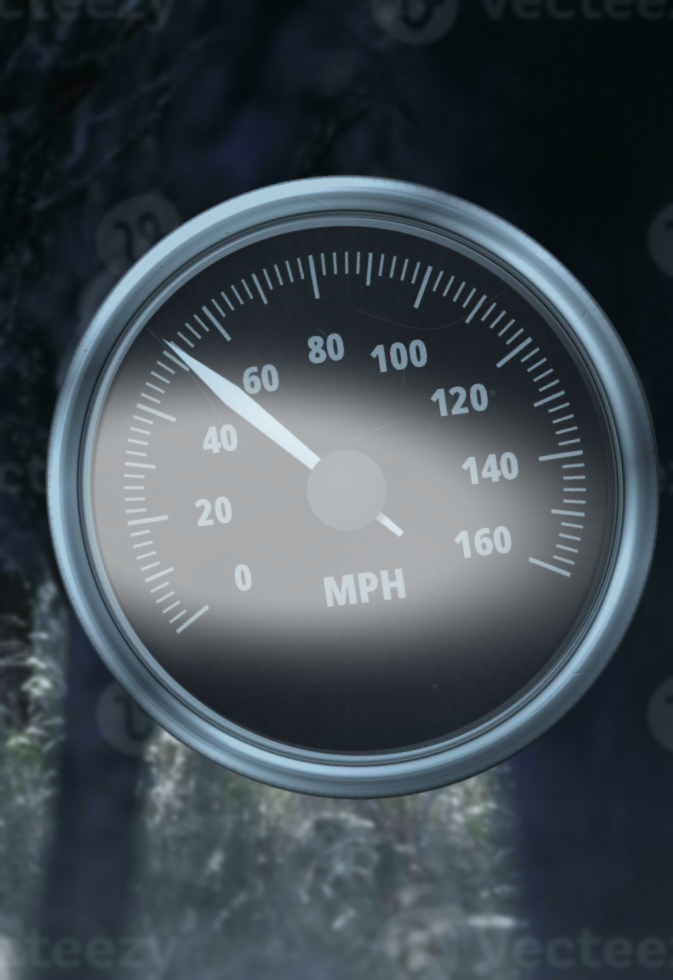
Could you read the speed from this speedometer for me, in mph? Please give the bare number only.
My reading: 52
